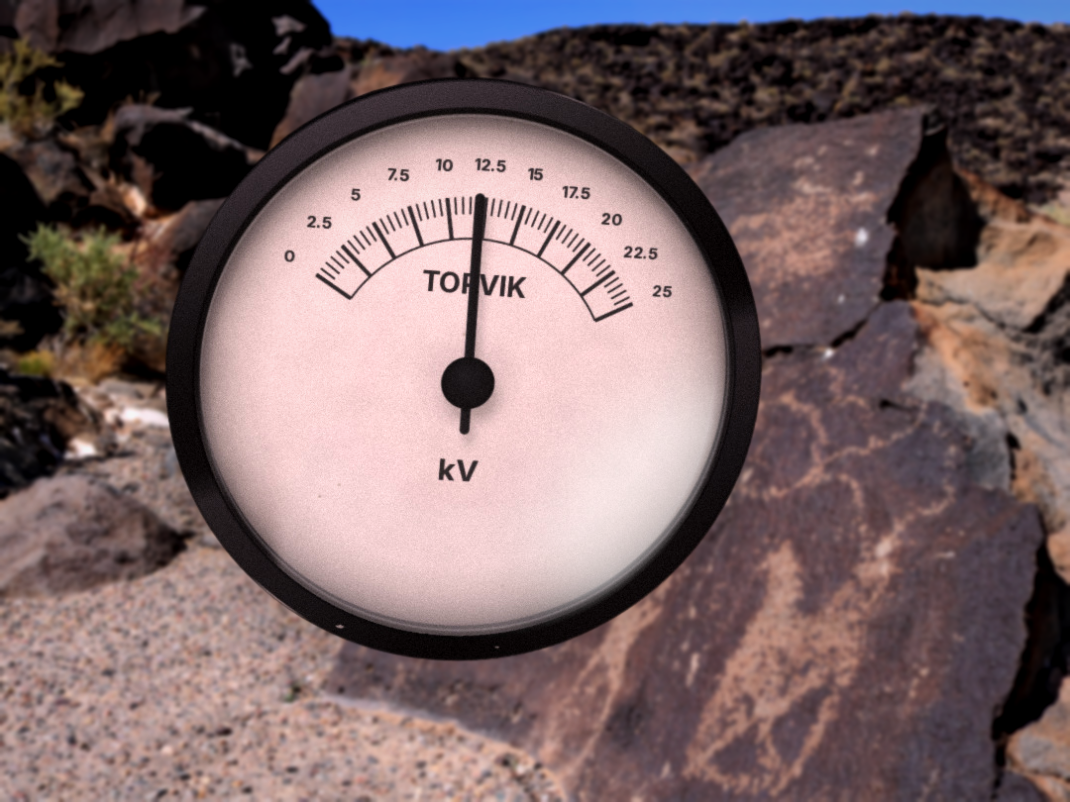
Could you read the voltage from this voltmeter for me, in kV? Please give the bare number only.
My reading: 12
